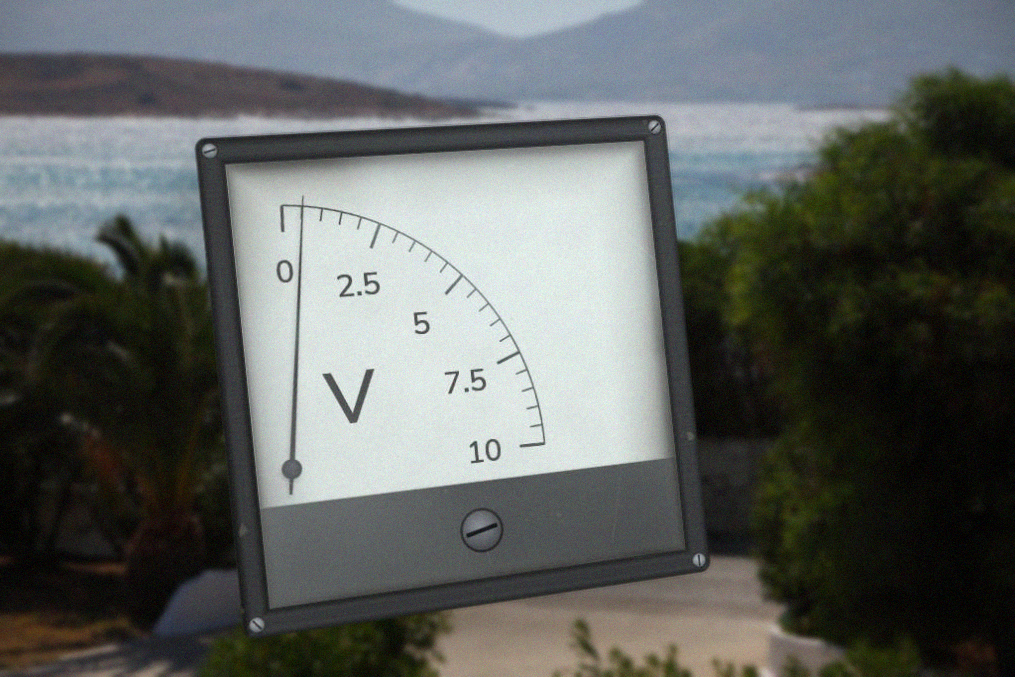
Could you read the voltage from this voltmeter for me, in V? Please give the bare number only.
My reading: 0.5
